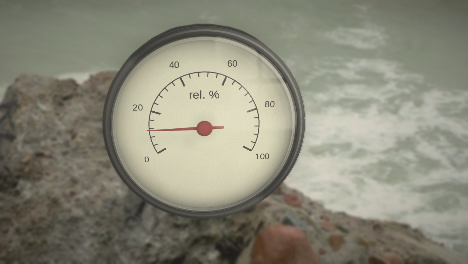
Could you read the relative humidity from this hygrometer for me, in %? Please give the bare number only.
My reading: 12
